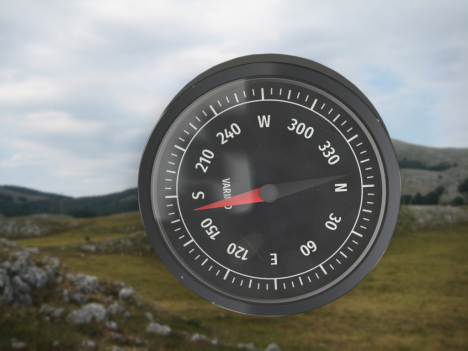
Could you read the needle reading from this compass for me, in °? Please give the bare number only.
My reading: 170
